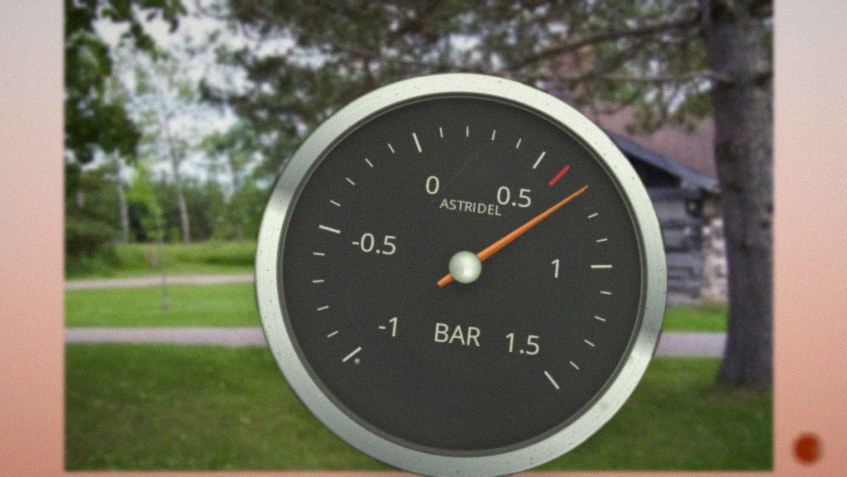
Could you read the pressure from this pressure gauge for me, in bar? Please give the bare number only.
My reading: 0.7
